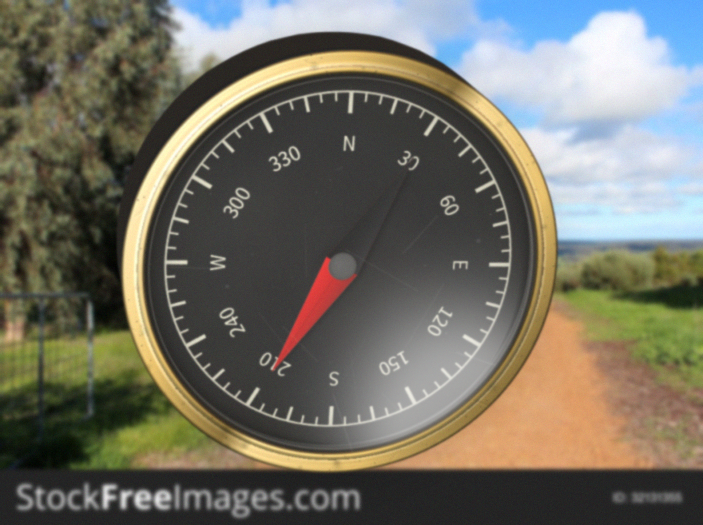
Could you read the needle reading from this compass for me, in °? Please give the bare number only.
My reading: 210
